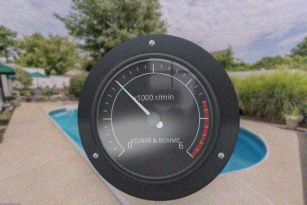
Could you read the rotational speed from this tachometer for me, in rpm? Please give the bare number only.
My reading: 2000
